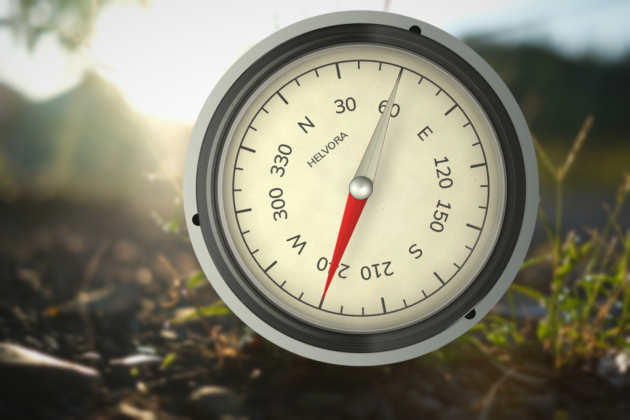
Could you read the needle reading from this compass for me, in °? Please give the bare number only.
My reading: 240
